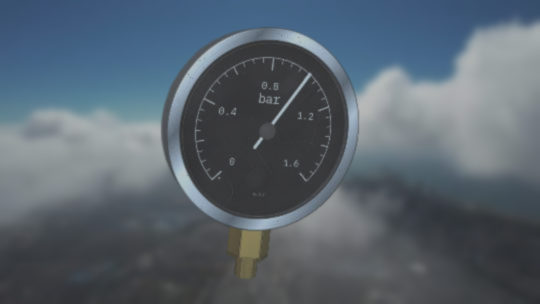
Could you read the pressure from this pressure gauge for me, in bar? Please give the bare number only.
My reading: 1
